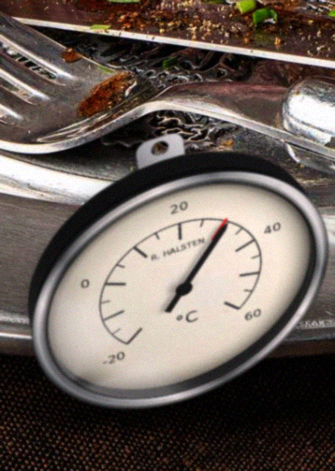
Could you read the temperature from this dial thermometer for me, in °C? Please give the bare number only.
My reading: 30
